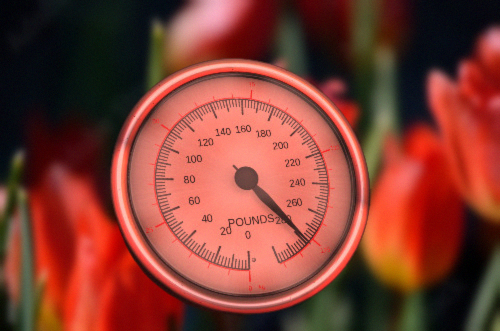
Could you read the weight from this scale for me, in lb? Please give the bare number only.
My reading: 280
